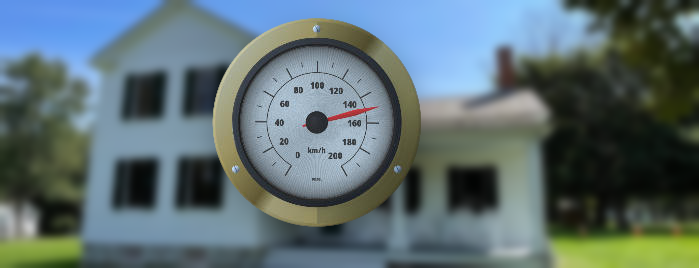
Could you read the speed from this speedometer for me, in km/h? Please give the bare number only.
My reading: 150
